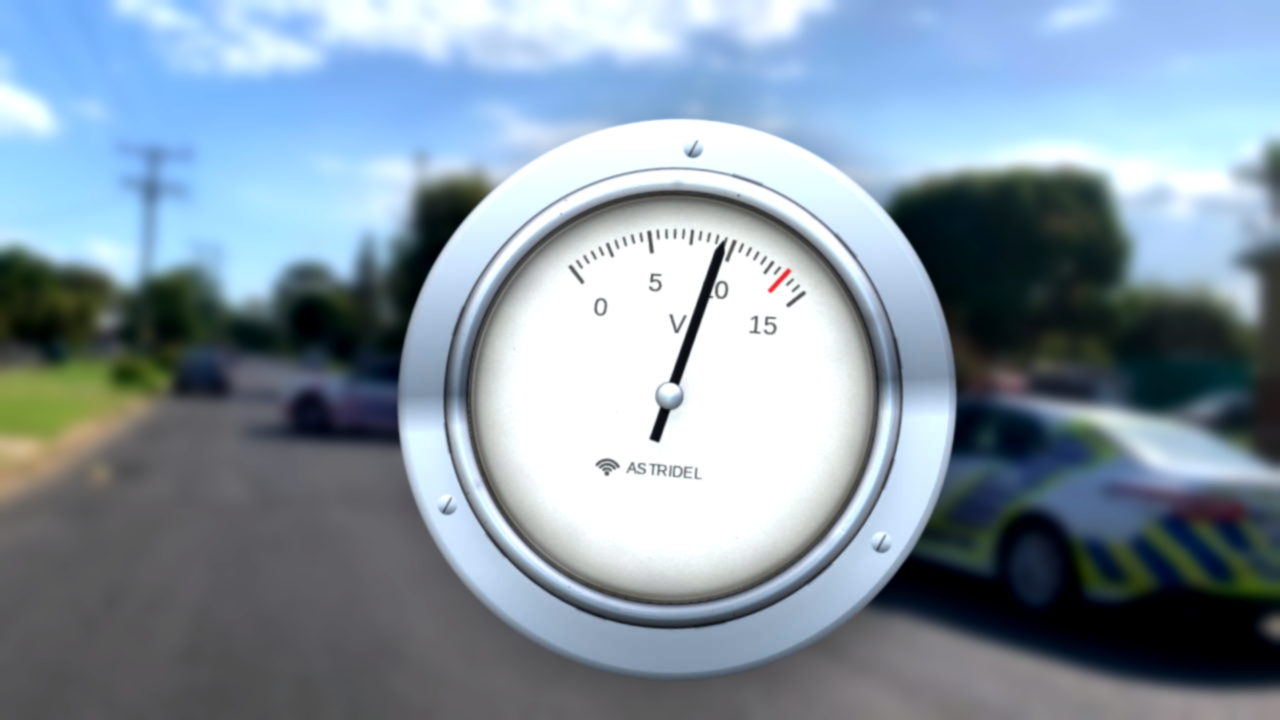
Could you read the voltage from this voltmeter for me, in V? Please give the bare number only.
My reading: 9.5
